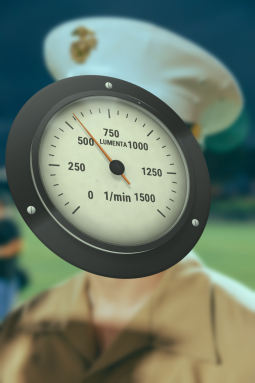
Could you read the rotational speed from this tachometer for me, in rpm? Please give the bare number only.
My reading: 550
